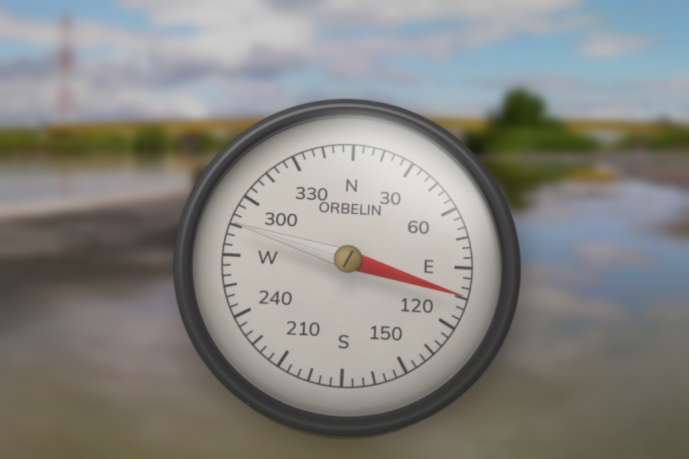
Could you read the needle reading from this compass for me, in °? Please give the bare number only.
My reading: 105
